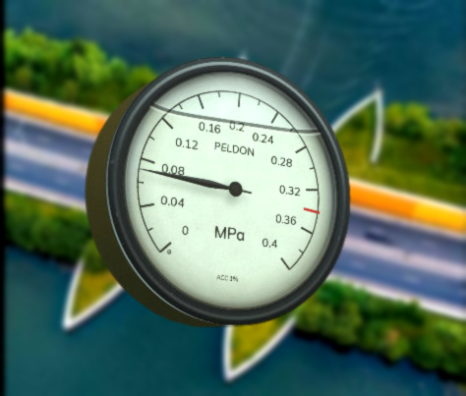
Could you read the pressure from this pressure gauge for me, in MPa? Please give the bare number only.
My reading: 0.07
